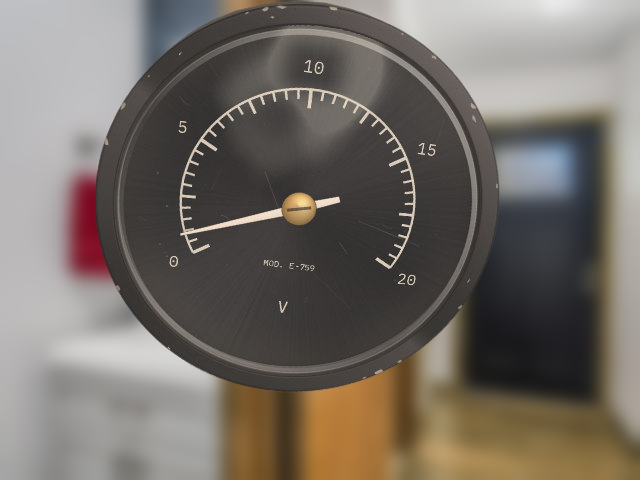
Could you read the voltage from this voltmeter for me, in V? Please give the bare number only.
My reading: 1
